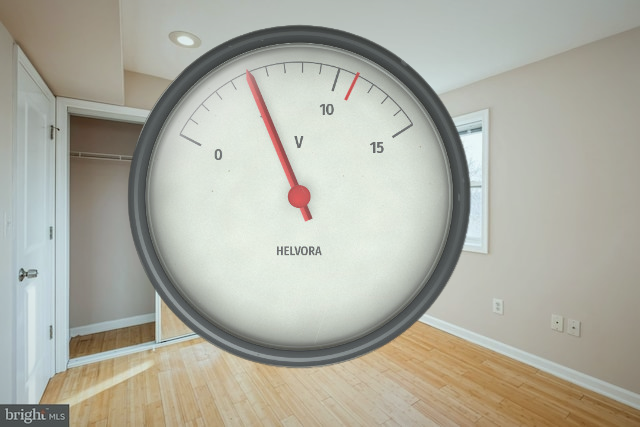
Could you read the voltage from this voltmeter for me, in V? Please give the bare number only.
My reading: 5
